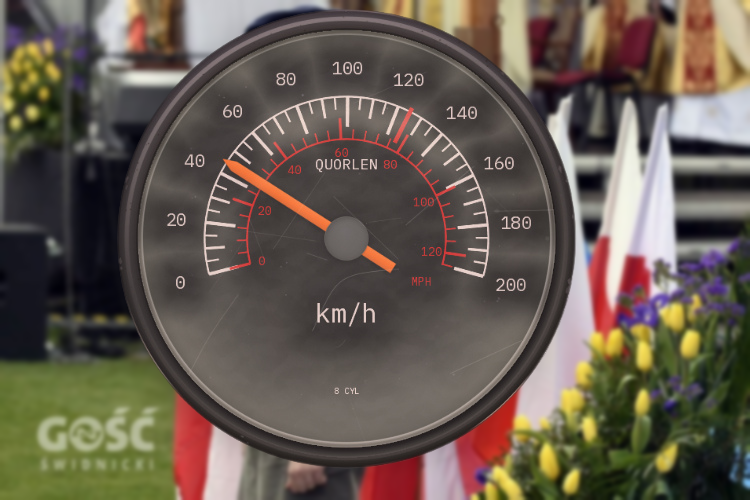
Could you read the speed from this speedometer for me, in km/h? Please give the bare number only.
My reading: 45
